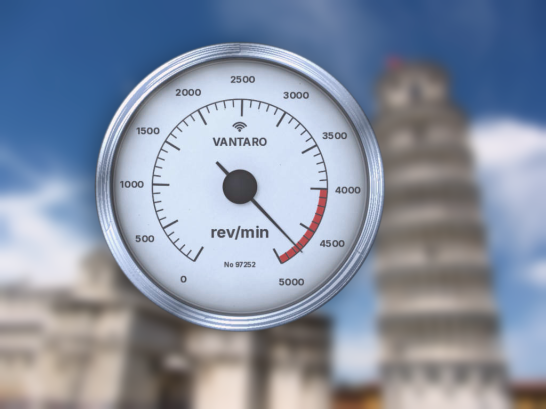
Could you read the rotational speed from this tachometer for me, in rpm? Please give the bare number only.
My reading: 4750
